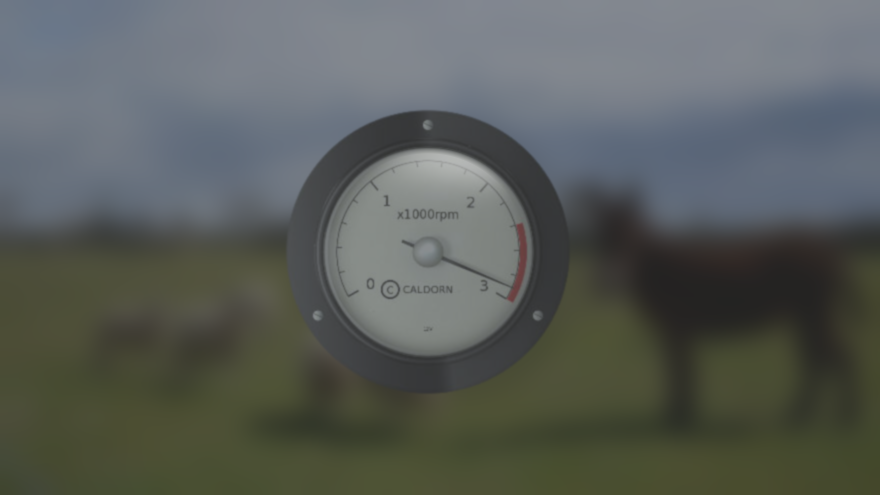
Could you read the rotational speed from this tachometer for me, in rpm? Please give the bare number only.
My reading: 2900
